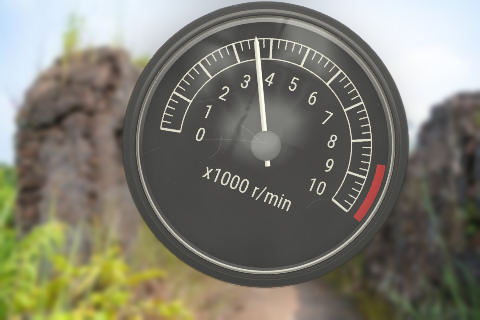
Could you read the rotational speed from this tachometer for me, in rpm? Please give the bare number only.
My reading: 3600
